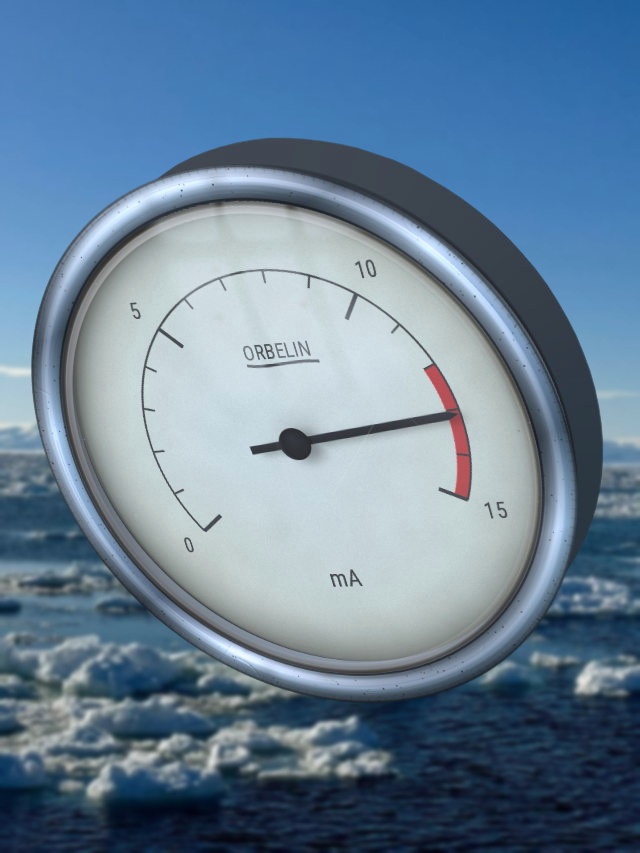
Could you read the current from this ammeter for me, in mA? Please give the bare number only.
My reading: 13
